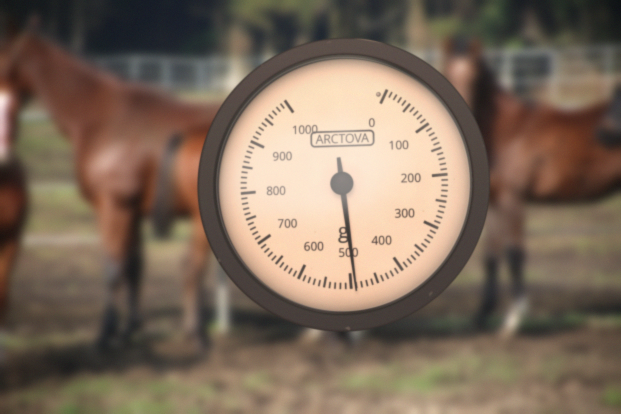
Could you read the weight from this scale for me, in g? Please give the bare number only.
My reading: 490
